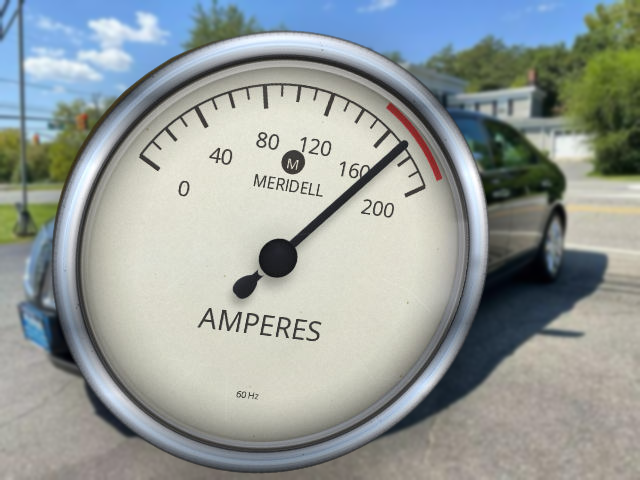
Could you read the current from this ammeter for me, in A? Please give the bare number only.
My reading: 170
